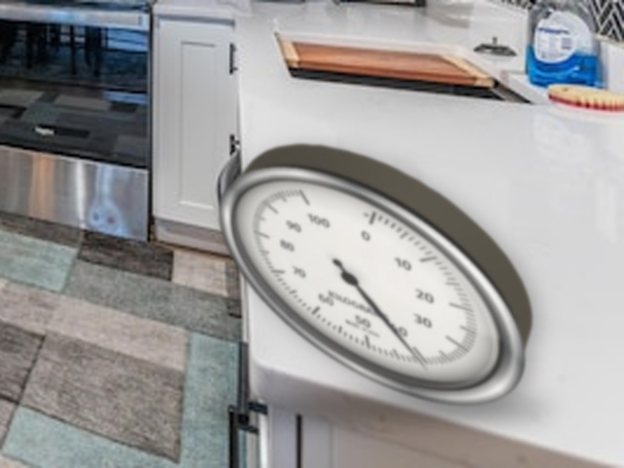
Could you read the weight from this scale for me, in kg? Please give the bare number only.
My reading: 40
